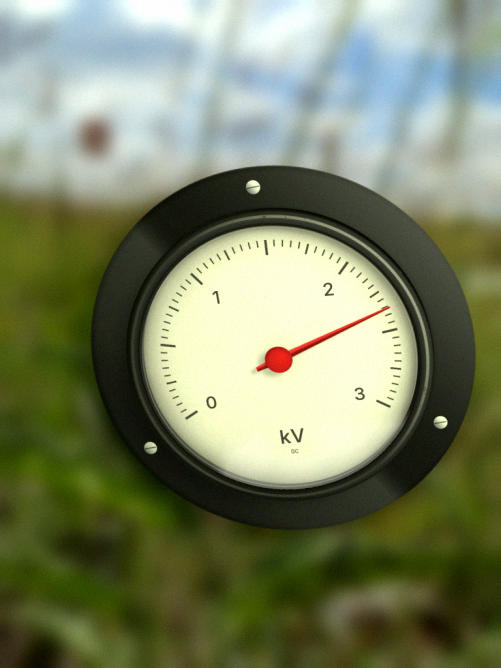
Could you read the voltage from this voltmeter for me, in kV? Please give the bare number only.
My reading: 2.35
